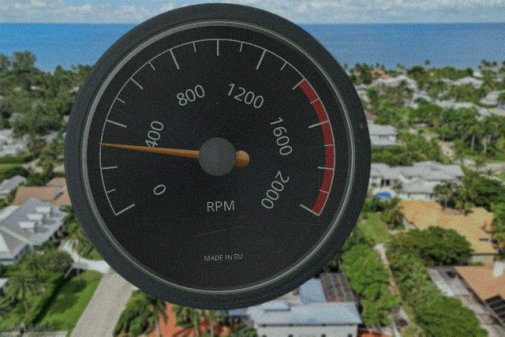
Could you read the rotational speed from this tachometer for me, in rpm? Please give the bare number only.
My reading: 300
